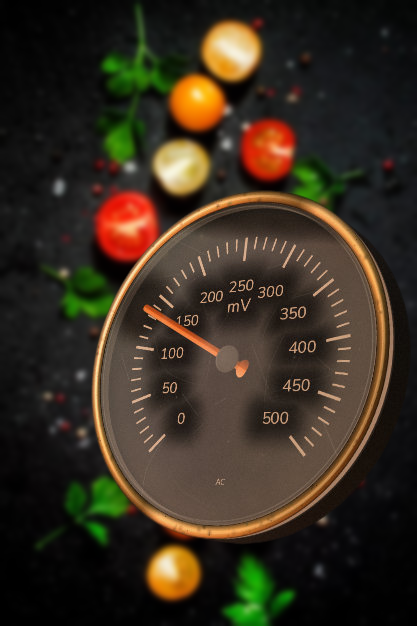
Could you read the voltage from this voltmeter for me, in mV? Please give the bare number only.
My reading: 135
